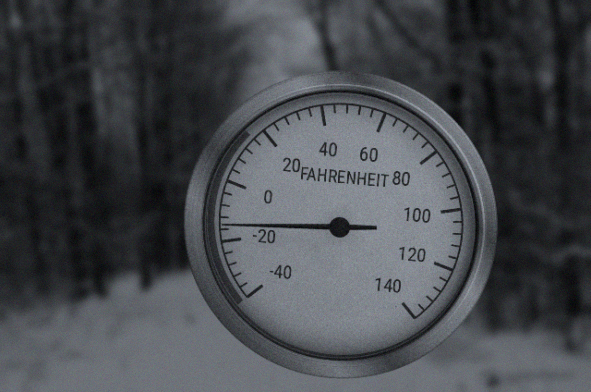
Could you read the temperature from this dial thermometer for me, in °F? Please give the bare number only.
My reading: -14
